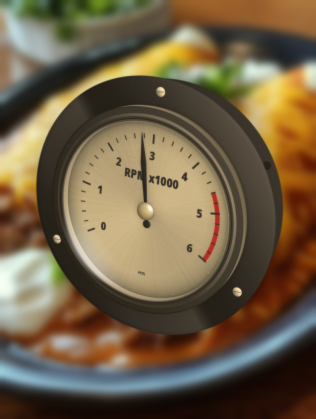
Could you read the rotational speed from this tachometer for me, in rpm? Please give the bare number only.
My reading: 2800
